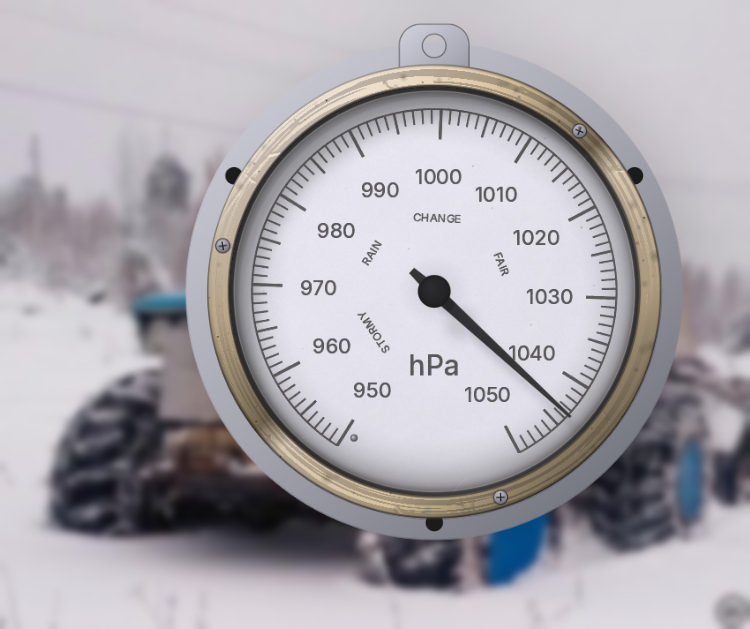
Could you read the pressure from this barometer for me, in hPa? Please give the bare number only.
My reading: 1043.5
